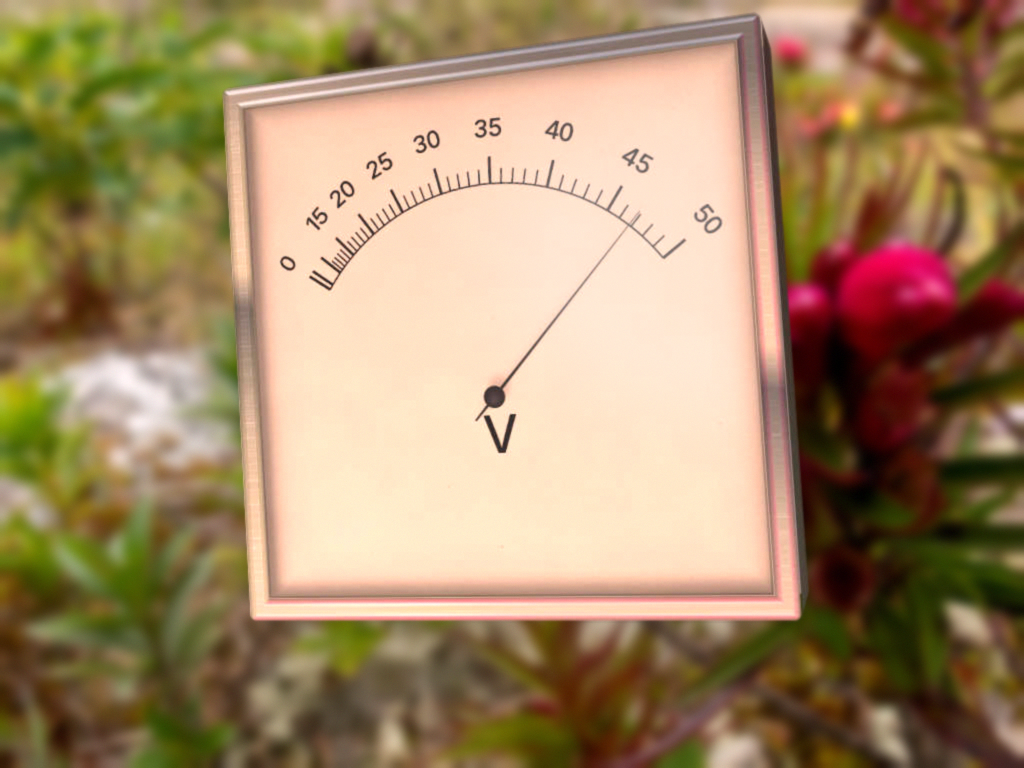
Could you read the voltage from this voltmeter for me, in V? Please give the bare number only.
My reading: 47
